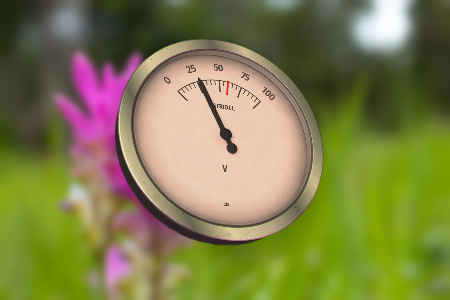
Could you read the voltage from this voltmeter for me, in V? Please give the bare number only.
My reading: 25
